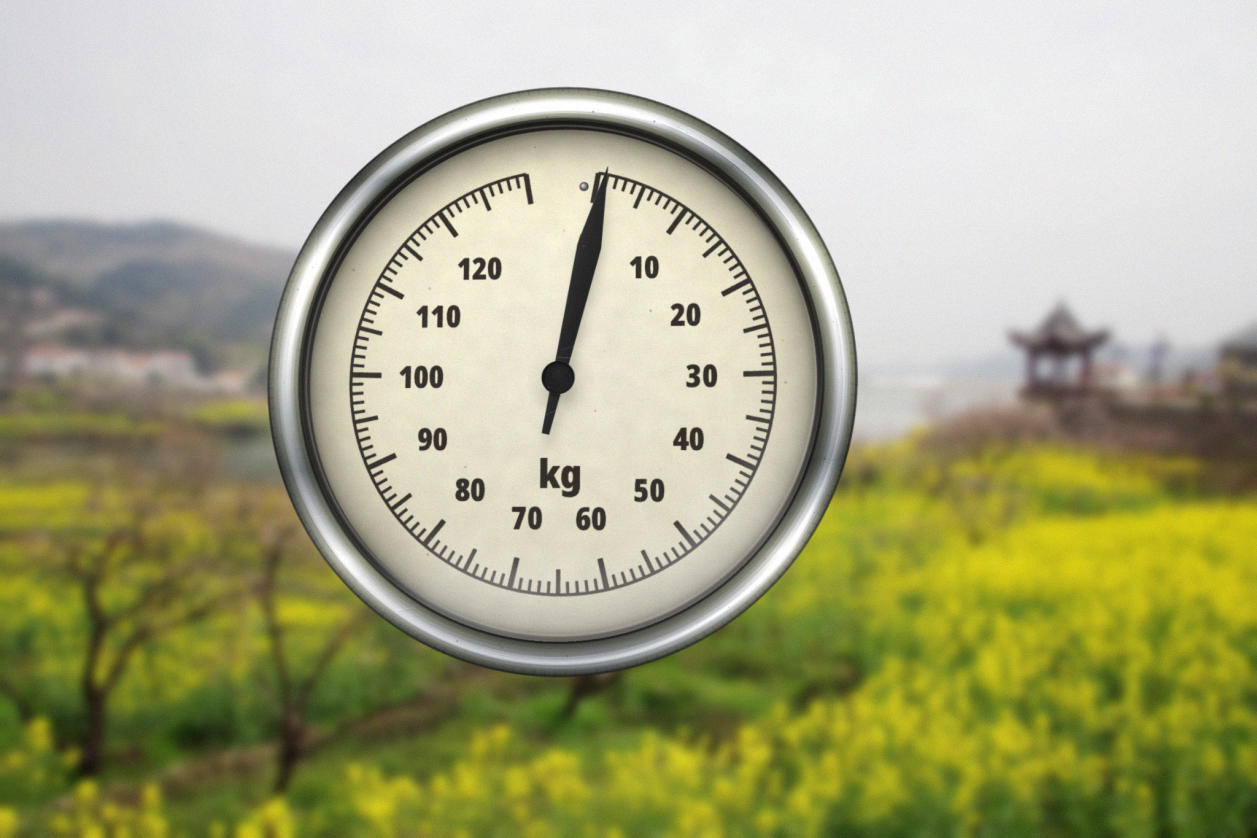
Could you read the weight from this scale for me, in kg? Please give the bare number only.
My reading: 1
